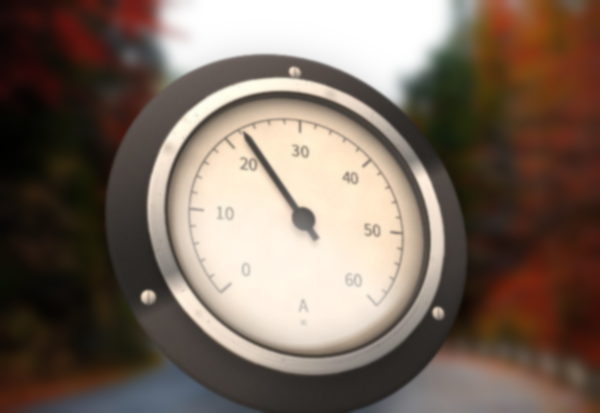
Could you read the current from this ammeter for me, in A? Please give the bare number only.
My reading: 22
